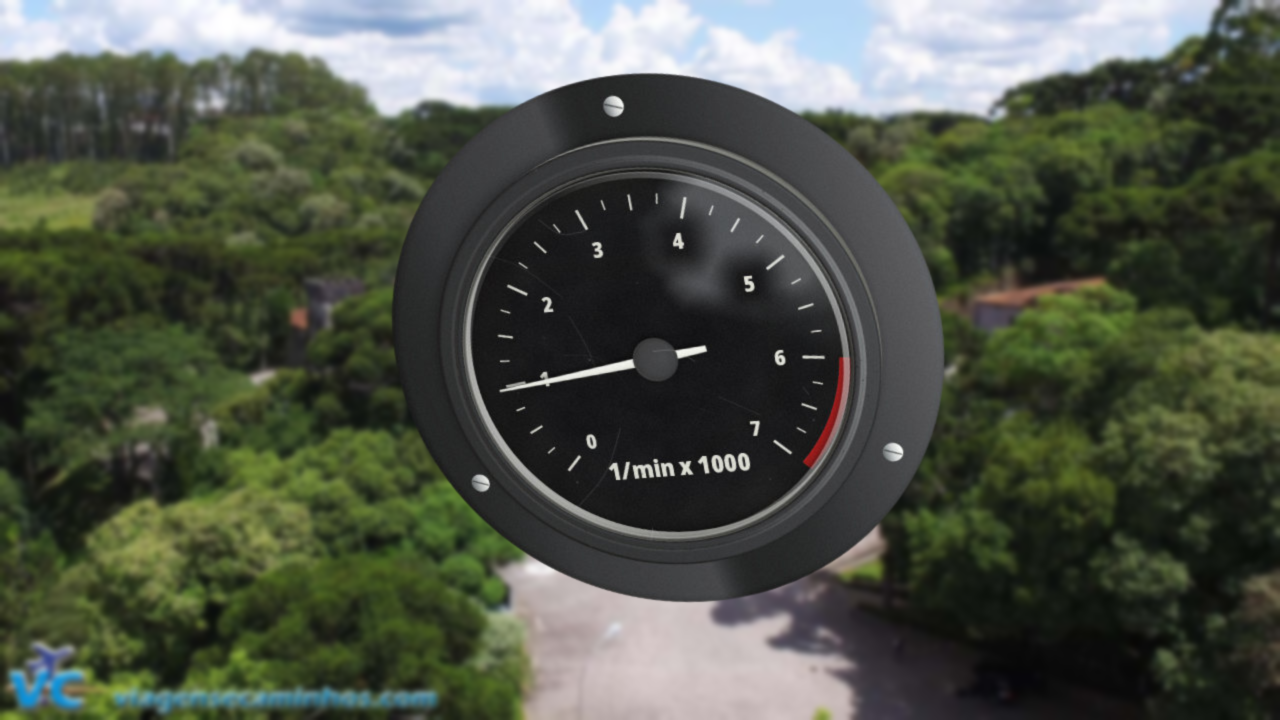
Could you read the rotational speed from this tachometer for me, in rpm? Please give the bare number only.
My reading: 1000
